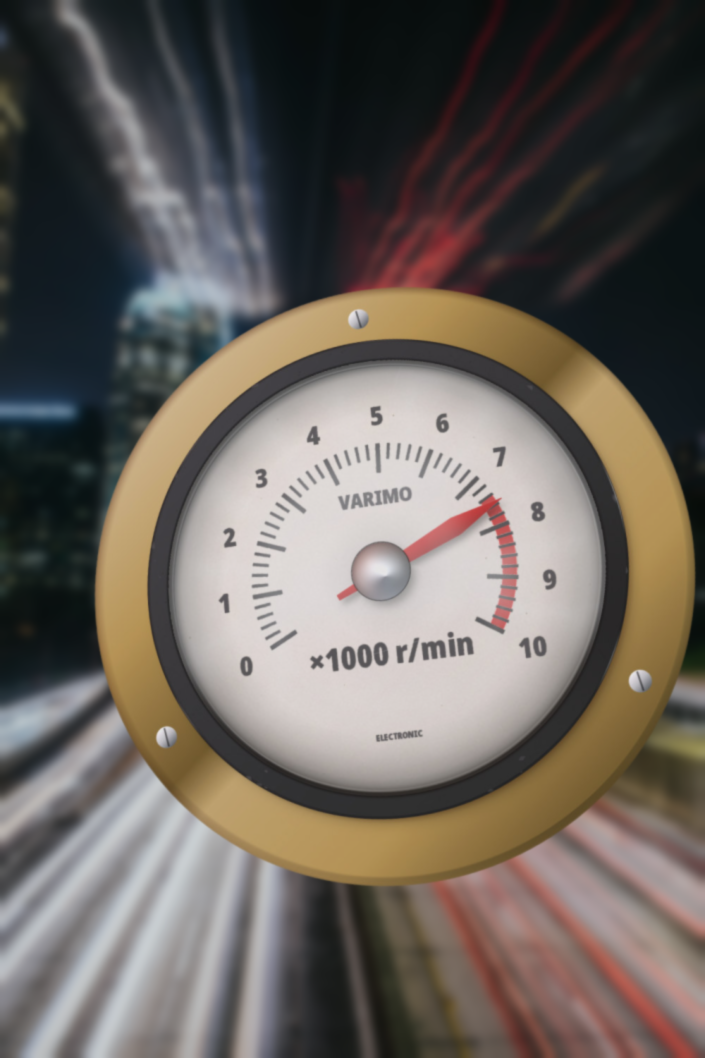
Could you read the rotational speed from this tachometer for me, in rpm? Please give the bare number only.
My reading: 7600
